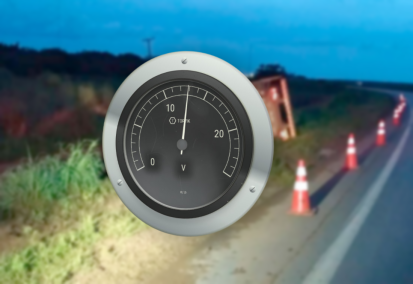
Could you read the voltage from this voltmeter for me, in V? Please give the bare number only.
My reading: 13
